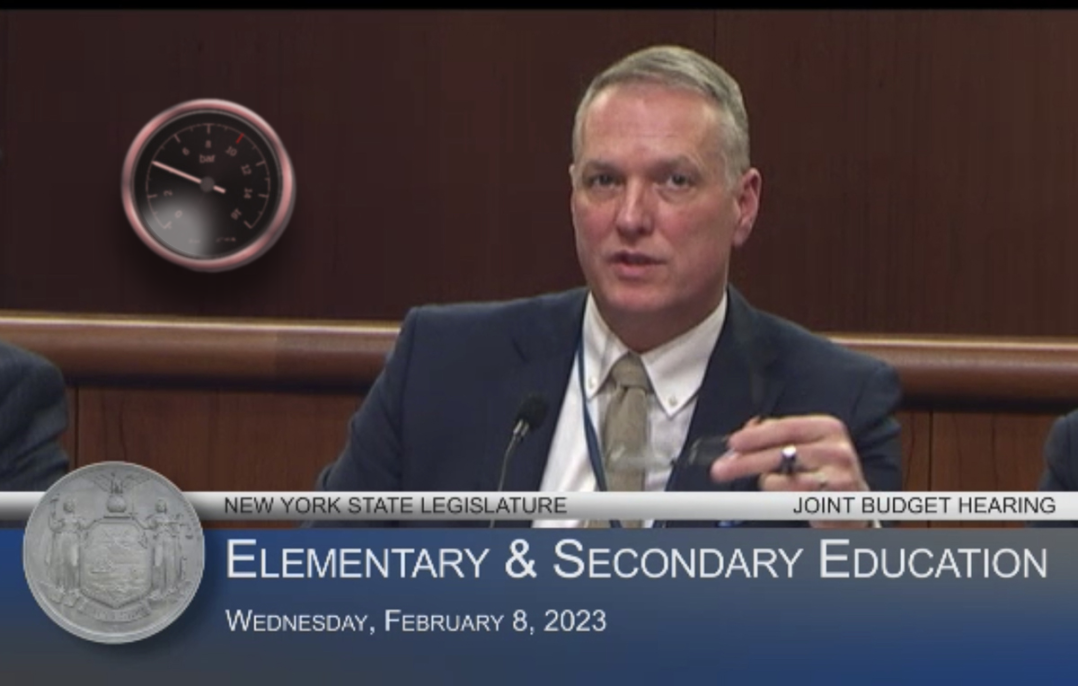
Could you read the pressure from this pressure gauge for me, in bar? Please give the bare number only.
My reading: 4
